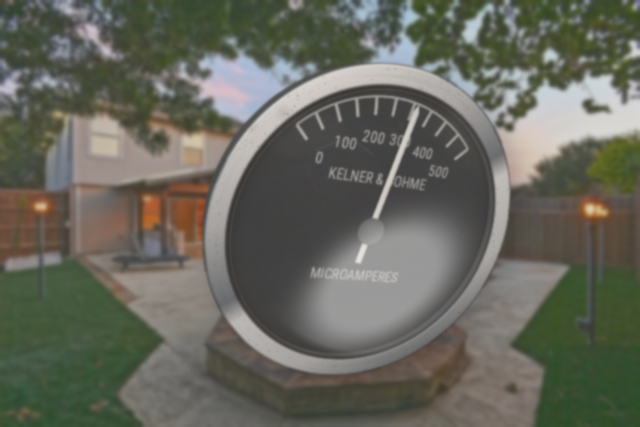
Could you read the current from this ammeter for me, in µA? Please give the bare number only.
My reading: 300
